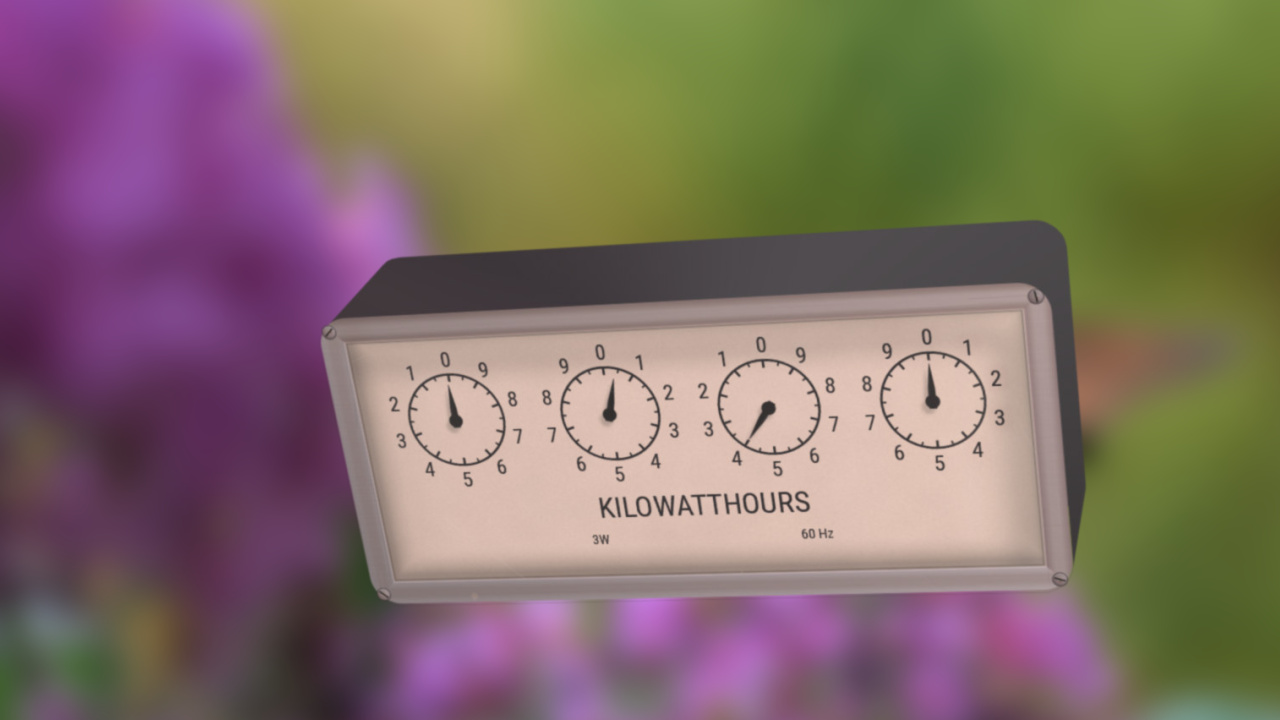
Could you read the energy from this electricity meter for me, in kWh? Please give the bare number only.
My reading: 40
